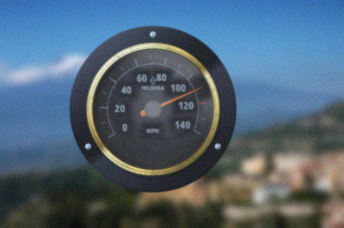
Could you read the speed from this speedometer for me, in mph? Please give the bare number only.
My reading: 110
